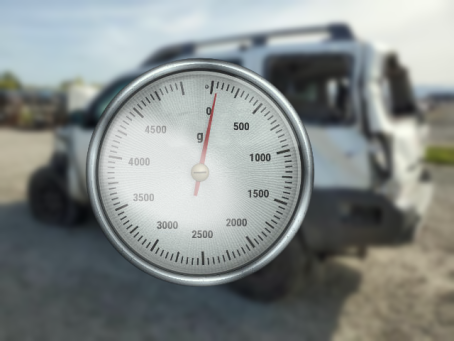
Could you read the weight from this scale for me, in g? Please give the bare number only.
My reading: 50
